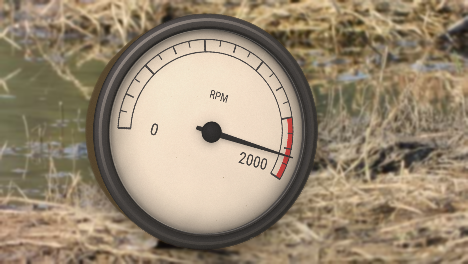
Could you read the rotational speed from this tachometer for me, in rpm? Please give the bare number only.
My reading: 1850
